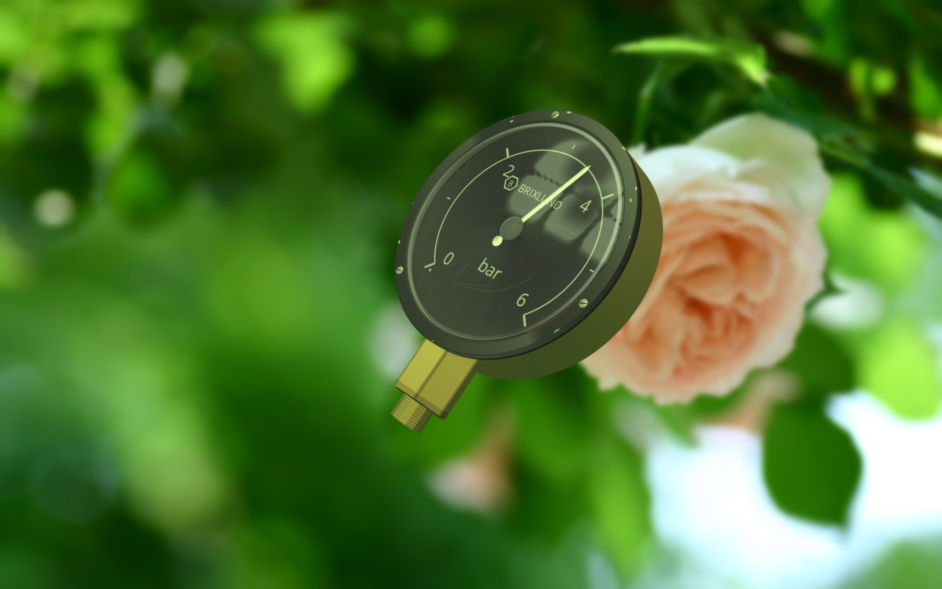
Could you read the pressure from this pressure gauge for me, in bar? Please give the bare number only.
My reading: 3.5
